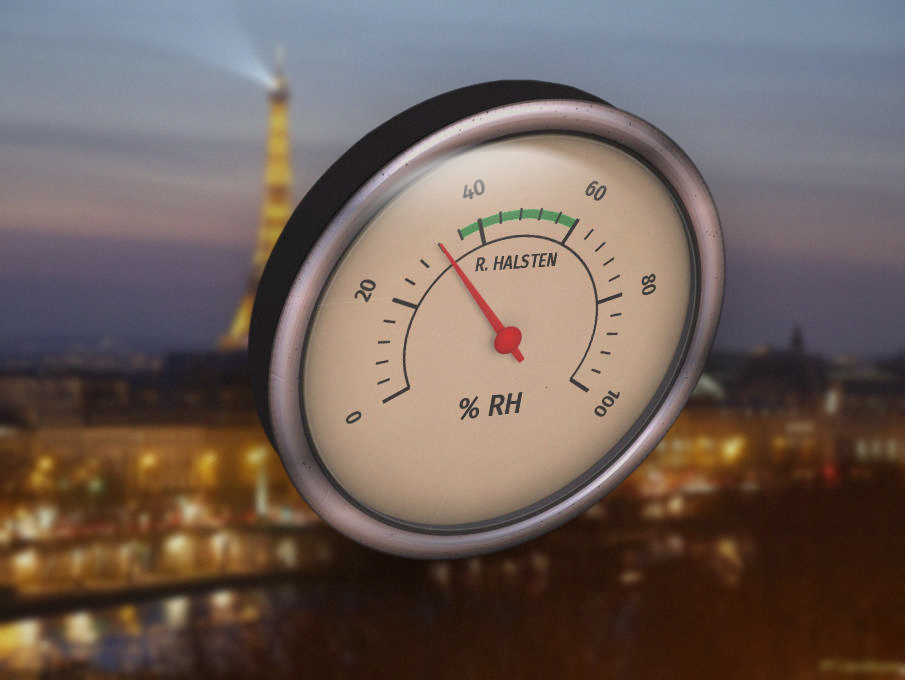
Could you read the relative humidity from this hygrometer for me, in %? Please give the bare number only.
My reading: 32
